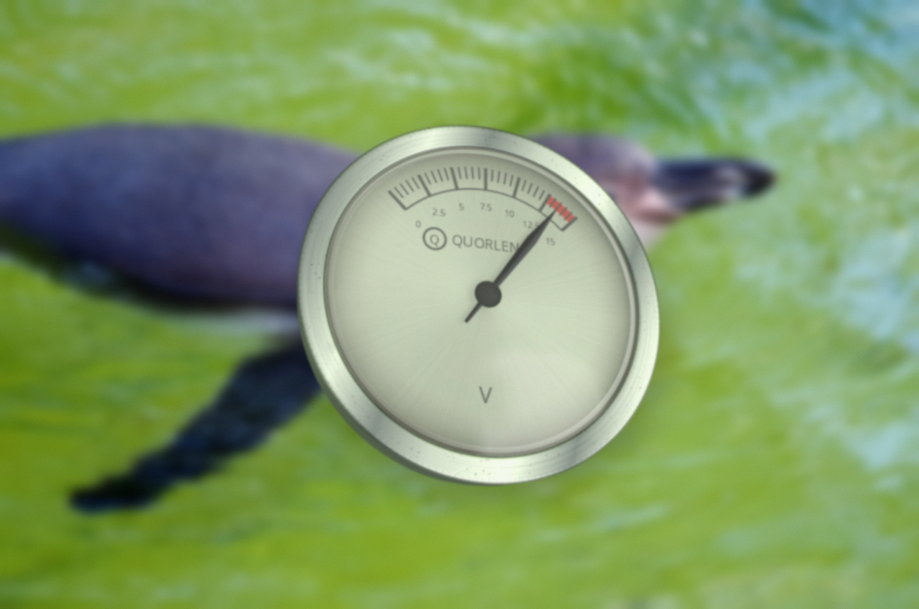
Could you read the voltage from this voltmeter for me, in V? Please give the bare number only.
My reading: 13.5
